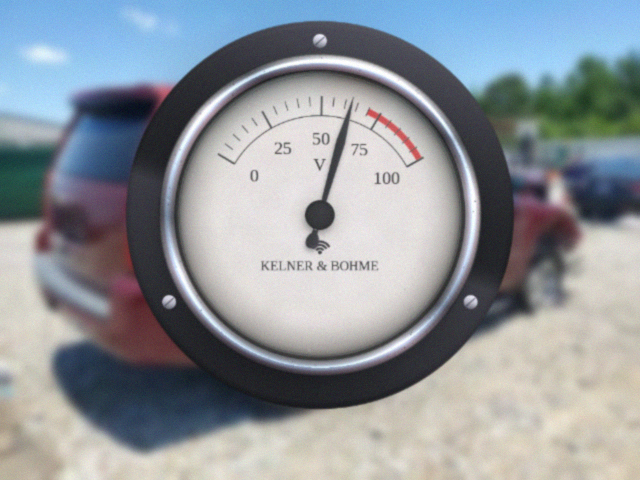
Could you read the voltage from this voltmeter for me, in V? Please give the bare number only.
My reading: 62.5
